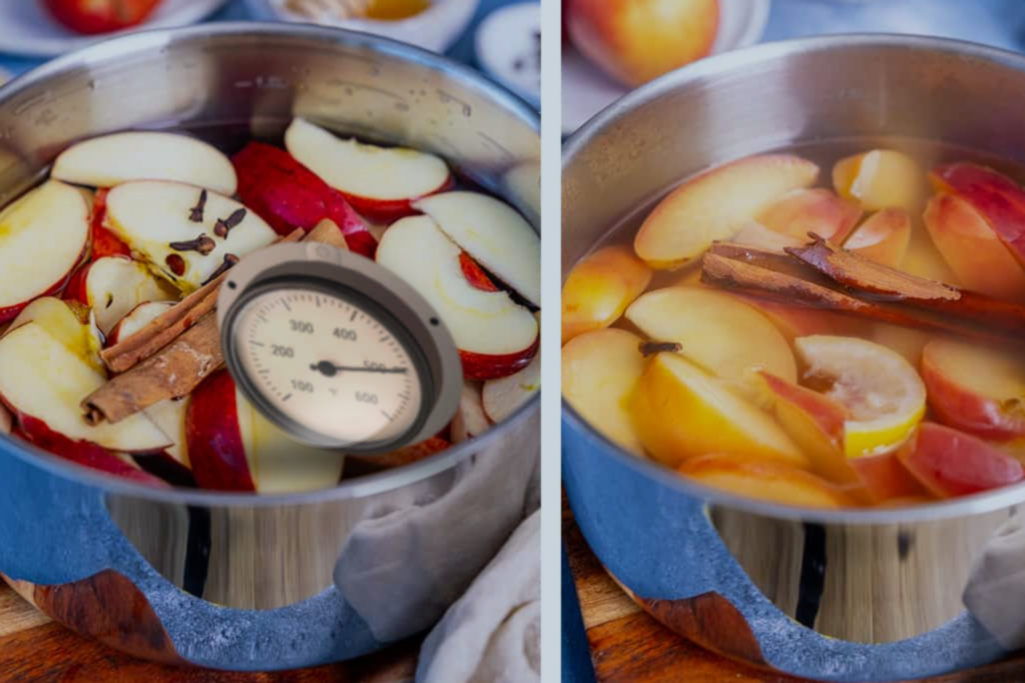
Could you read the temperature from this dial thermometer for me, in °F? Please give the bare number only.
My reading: 500
